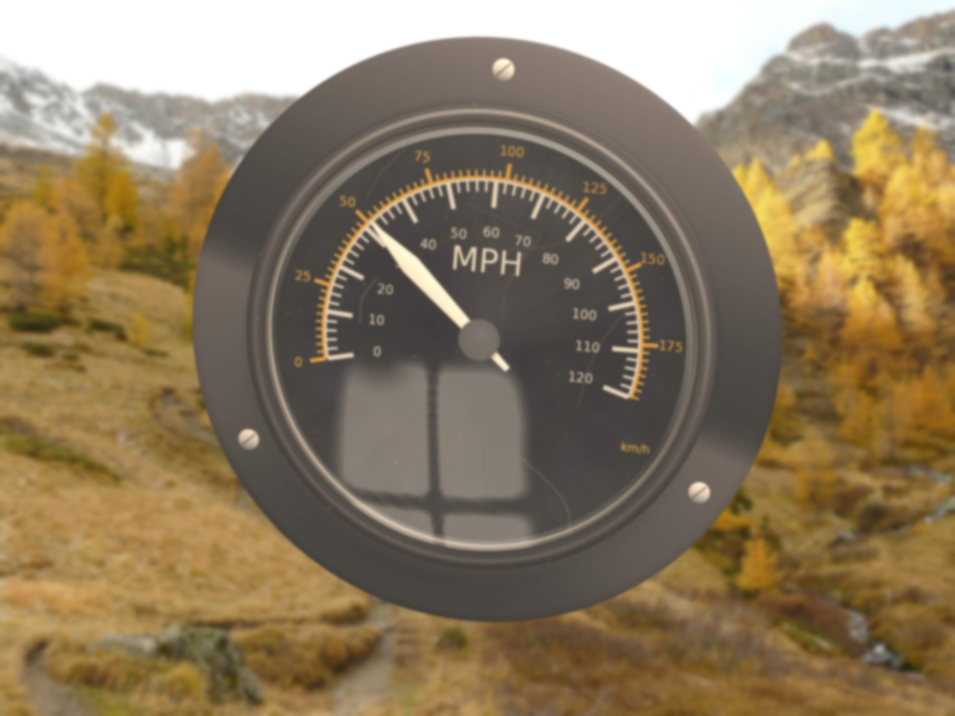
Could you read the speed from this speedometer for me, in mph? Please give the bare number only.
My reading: 32
